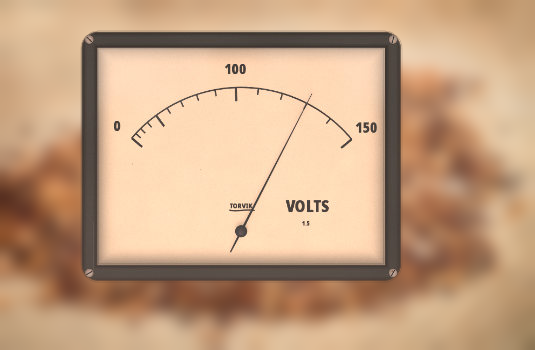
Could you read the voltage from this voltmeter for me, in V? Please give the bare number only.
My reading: 130
